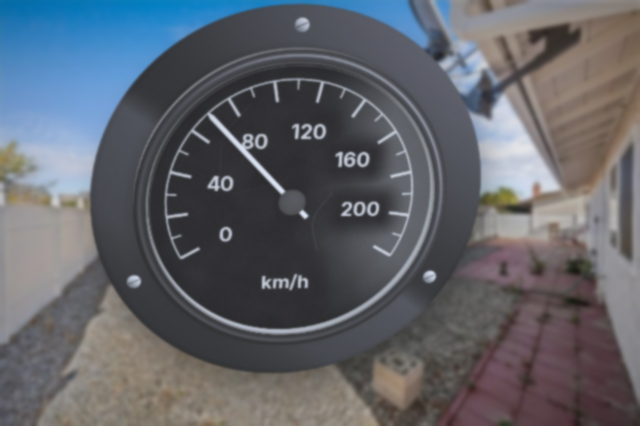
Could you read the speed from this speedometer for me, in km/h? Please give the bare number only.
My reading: 70
